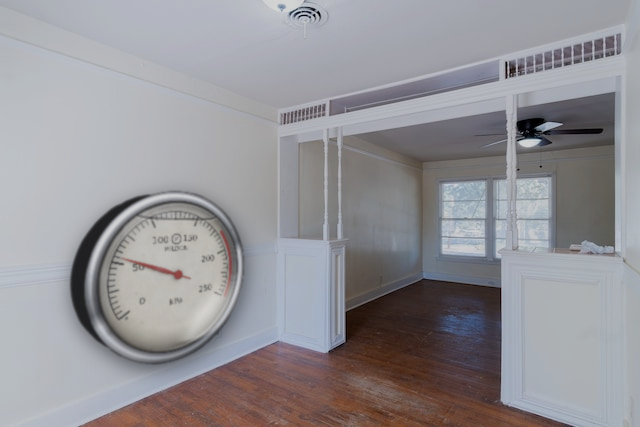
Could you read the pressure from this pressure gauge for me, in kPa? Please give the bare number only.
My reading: 55
